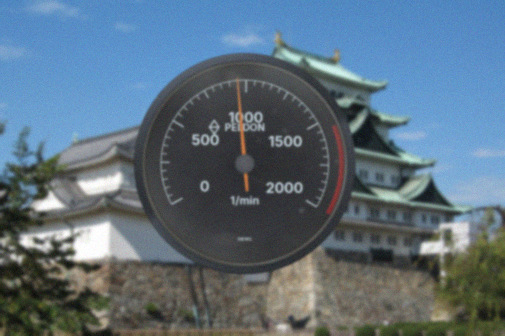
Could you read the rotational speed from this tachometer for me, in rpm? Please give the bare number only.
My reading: 950
